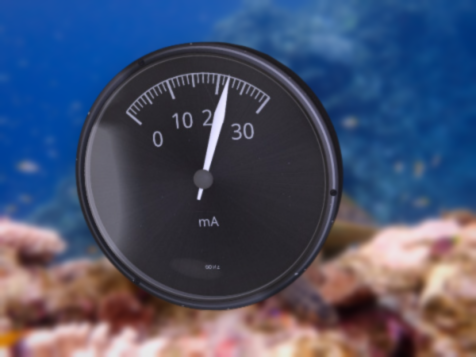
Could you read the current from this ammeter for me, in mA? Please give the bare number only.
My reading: 22
